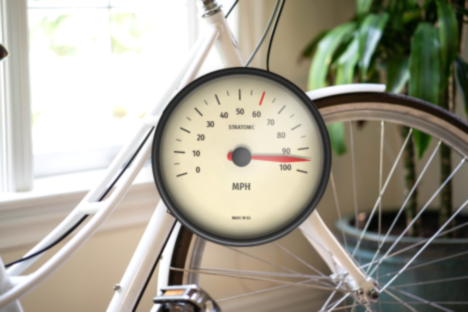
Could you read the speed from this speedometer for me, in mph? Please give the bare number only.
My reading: 95
